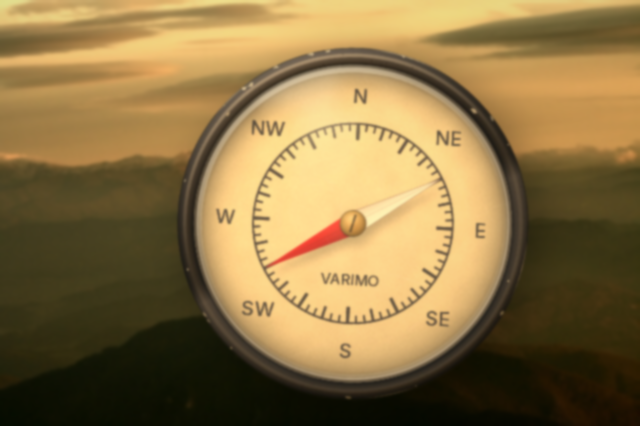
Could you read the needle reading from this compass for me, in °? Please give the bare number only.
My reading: 240
